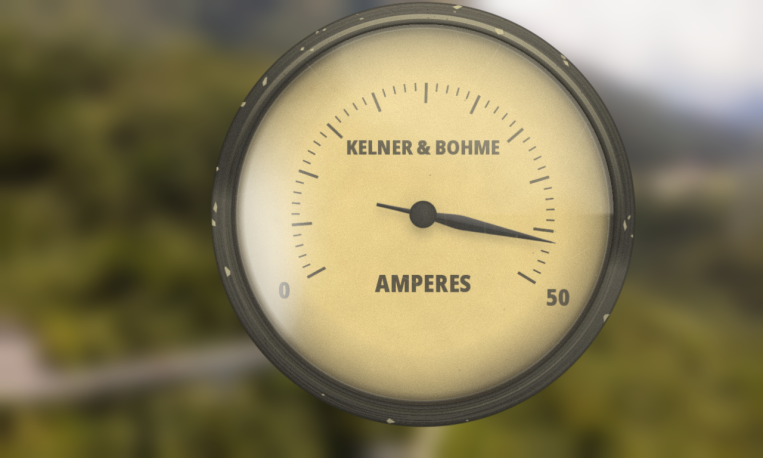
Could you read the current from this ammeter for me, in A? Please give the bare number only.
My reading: 46
